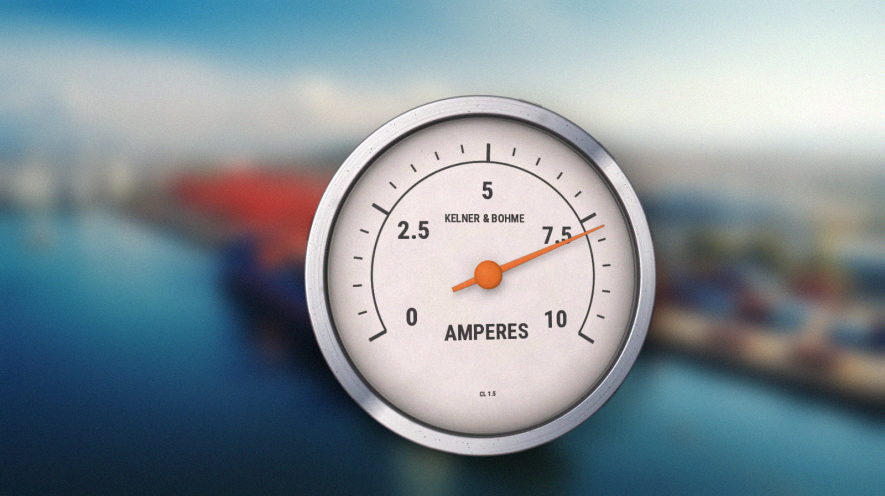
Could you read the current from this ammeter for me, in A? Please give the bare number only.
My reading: 7.75
